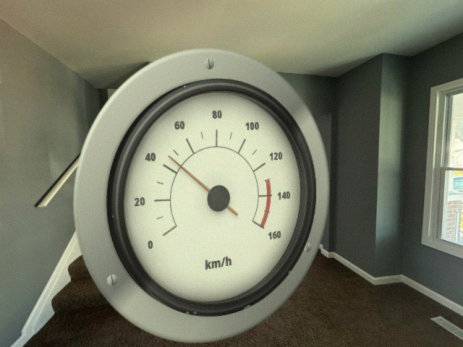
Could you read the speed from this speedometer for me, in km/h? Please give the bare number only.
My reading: 45
